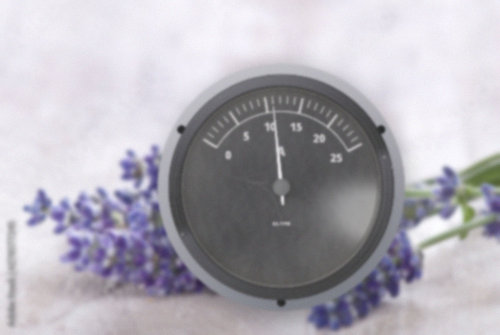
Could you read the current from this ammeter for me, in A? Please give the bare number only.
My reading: 11
